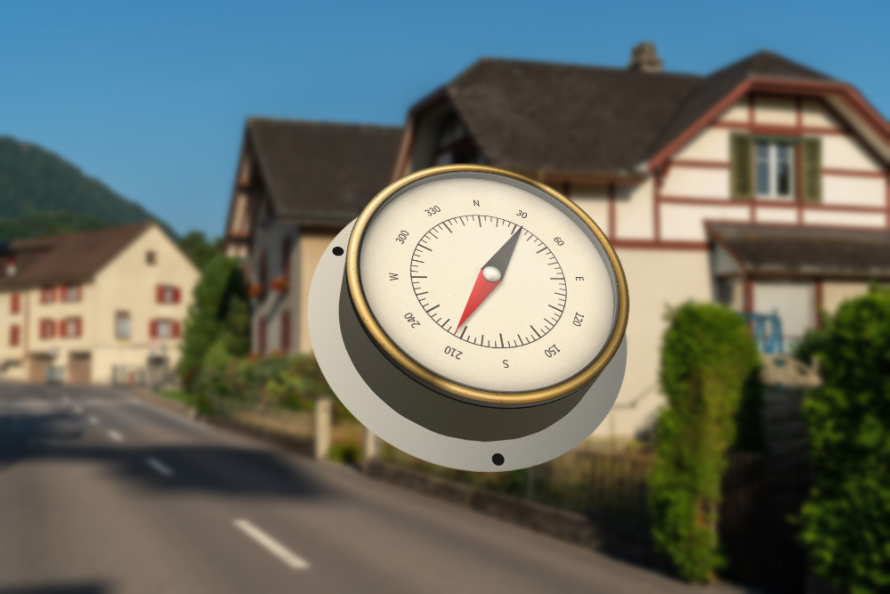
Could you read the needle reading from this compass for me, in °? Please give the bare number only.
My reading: 215
